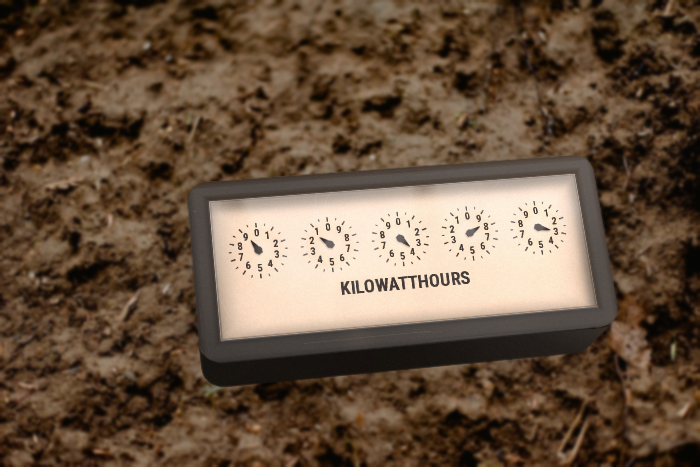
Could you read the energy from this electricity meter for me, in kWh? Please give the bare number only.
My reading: 91383
